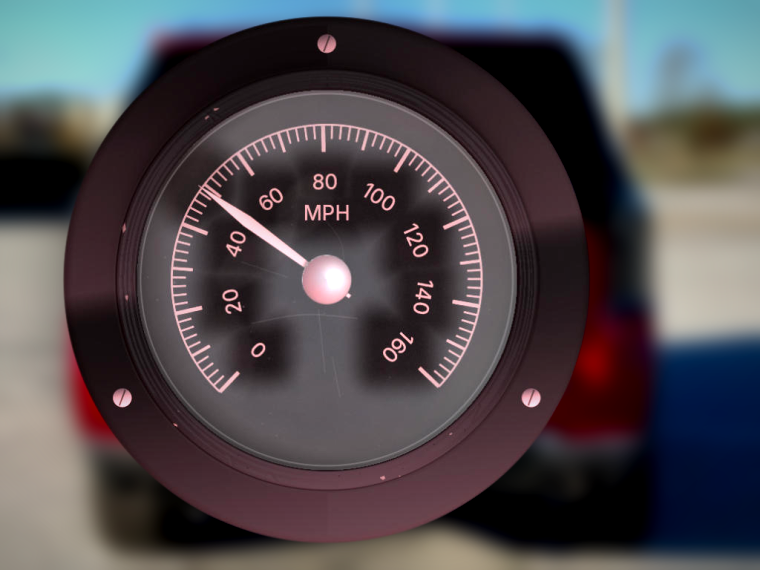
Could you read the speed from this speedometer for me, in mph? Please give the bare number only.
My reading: 49
